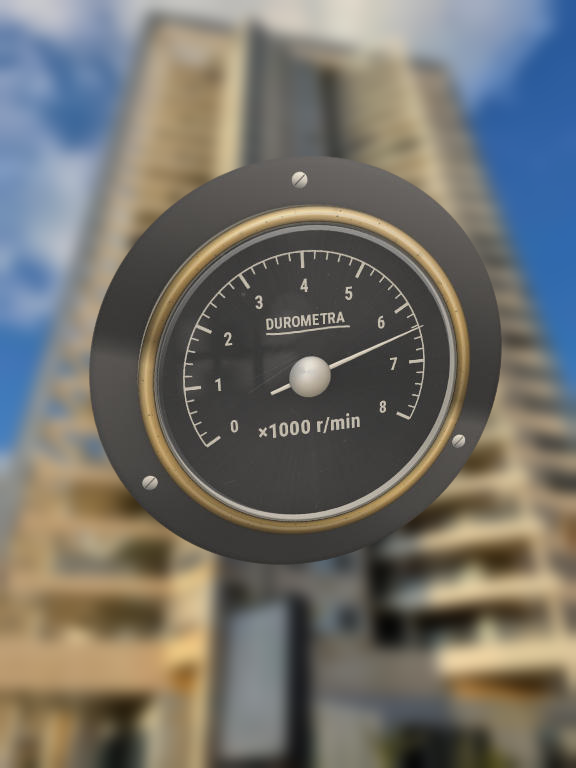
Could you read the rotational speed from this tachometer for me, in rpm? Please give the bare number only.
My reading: 6400
